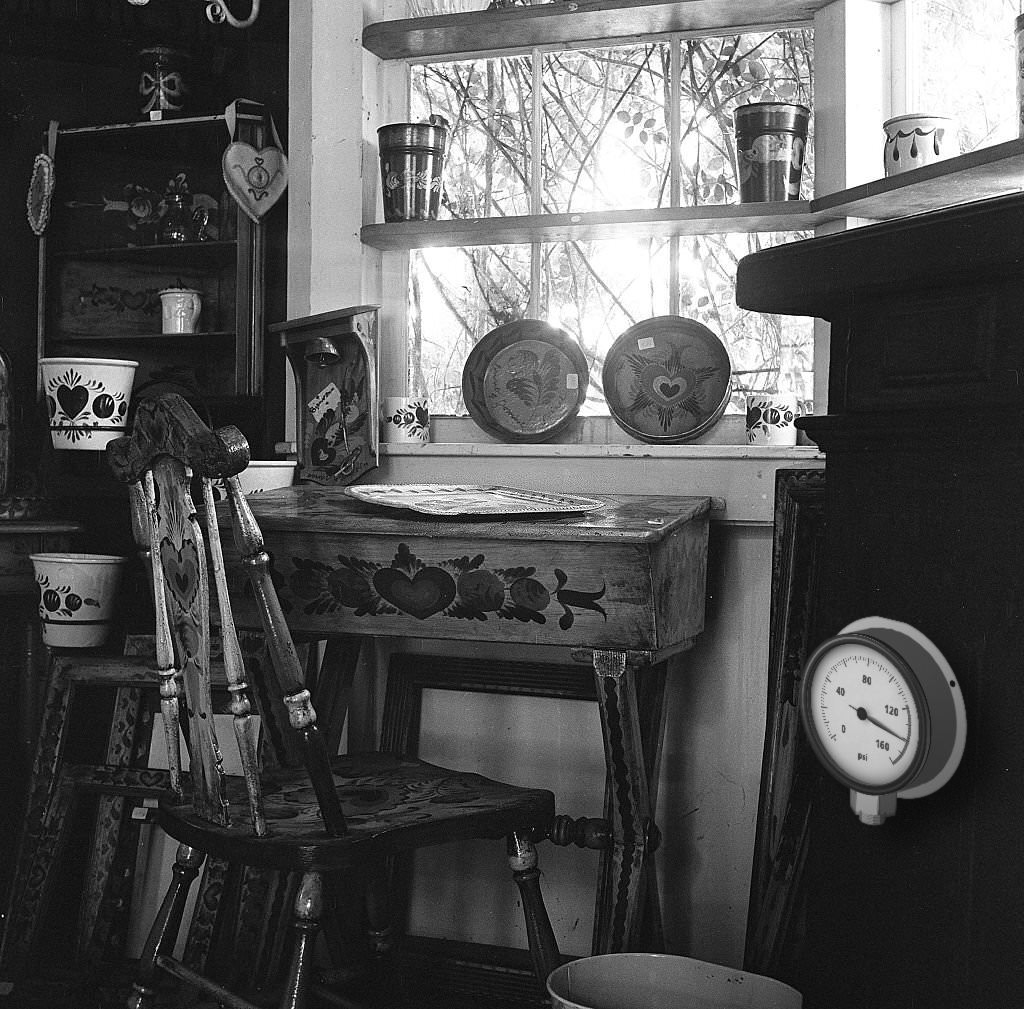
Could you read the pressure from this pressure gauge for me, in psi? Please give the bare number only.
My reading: 140
